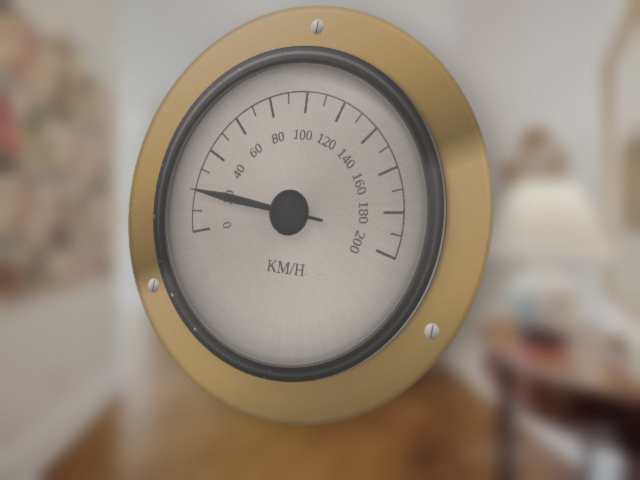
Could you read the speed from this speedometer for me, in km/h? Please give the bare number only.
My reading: 20
